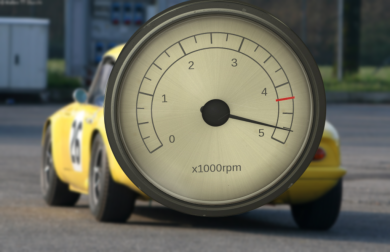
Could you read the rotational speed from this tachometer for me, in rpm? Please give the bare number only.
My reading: 4750
